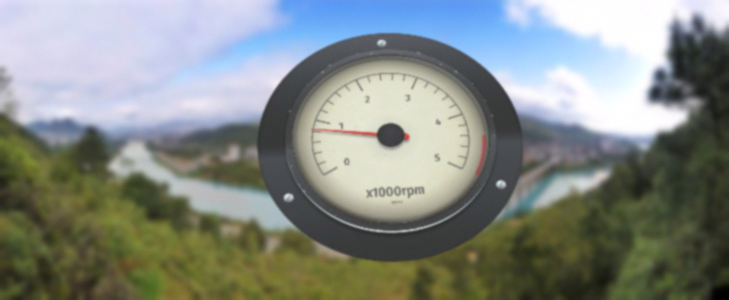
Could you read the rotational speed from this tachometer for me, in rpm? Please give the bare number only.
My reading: 800
